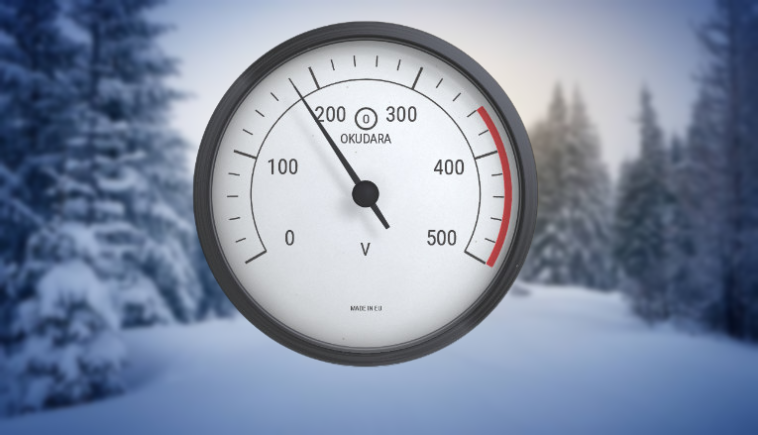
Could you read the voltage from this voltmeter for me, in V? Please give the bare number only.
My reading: 180
